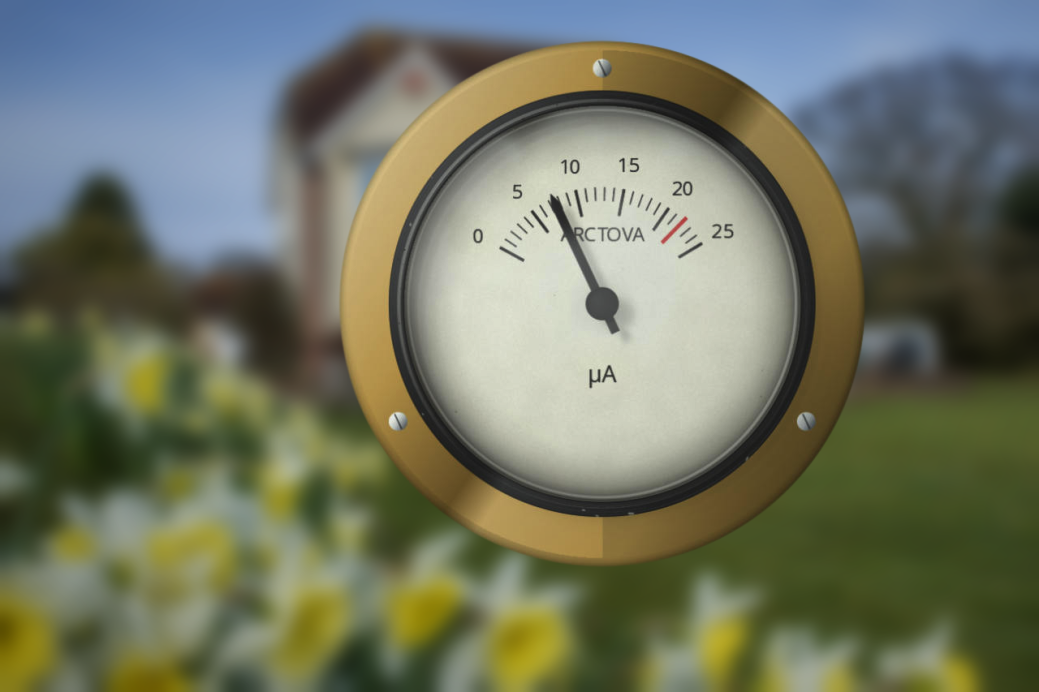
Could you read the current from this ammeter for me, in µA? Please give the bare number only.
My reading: 7.5
